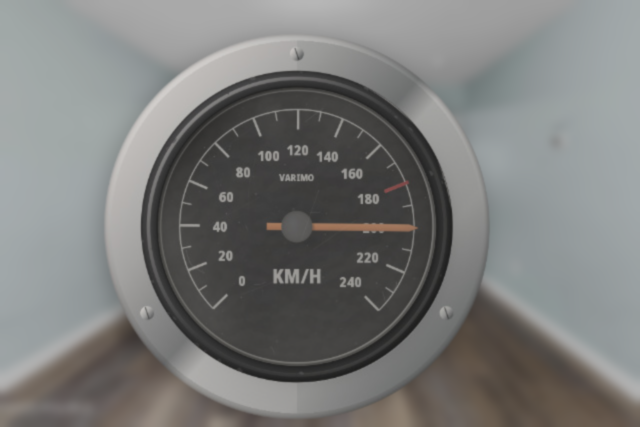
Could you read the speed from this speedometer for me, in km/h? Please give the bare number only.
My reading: 200
